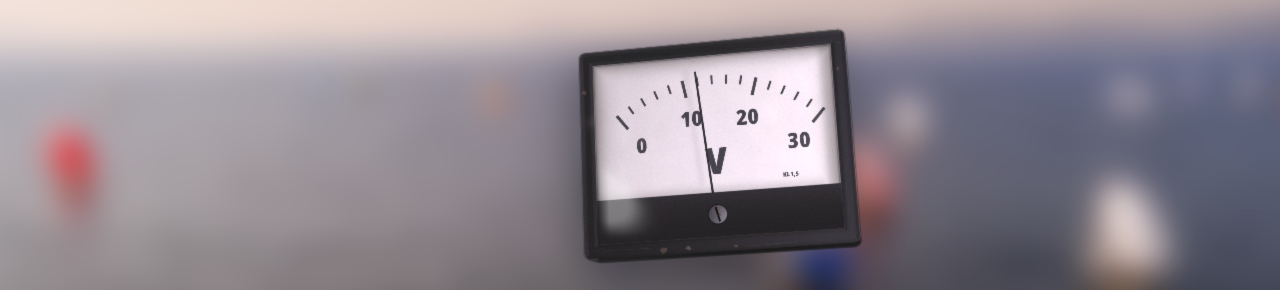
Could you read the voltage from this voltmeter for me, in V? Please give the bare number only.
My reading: 12
